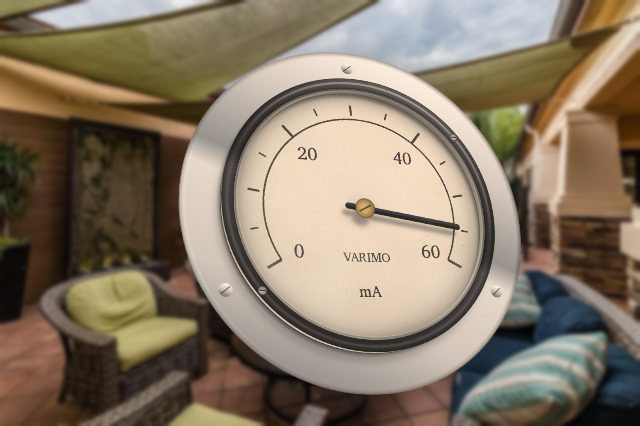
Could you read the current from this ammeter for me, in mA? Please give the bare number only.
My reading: 55
